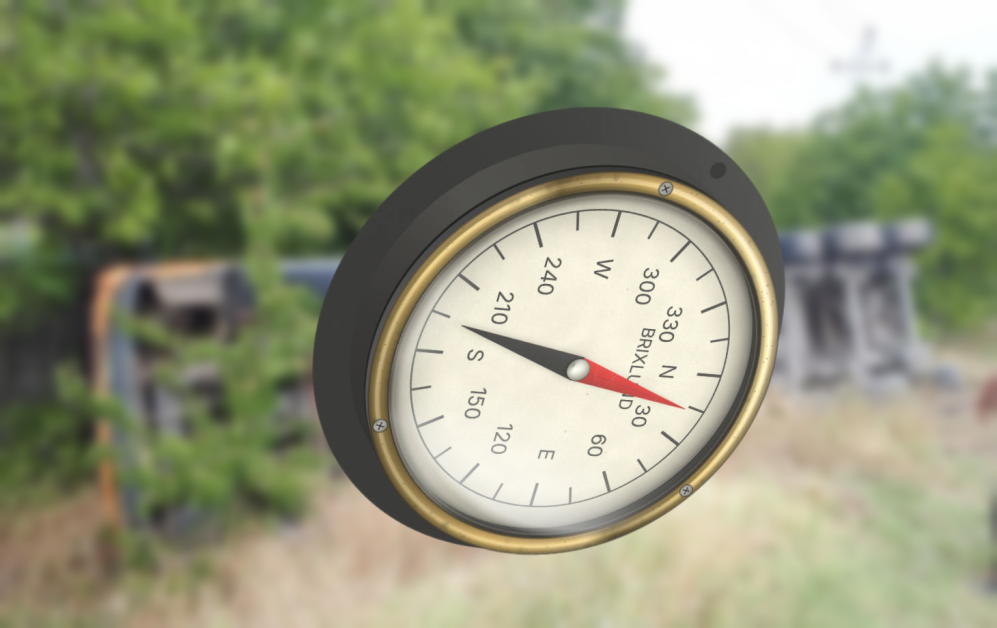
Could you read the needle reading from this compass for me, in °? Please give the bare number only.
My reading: 15
